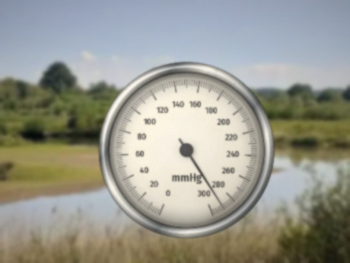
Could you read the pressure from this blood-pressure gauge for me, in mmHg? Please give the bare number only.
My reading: 290
